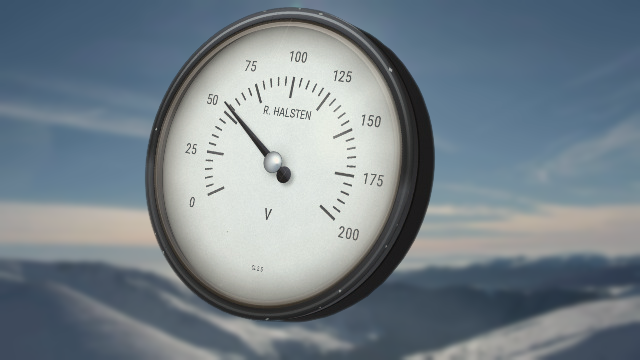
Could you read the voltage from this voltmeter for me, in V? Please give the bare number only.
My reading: 55
